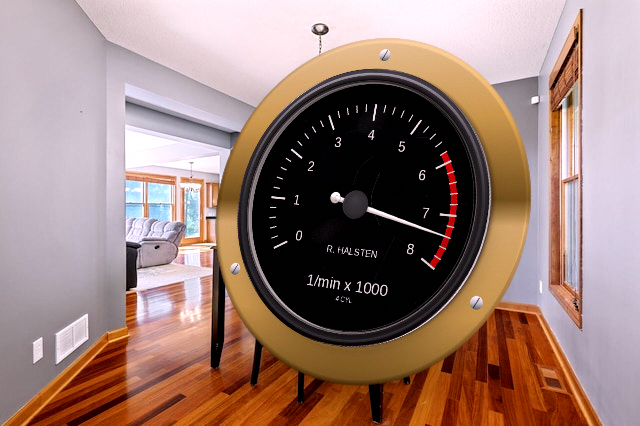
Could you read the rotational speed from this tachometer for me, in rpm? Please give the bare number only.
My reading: 7400
